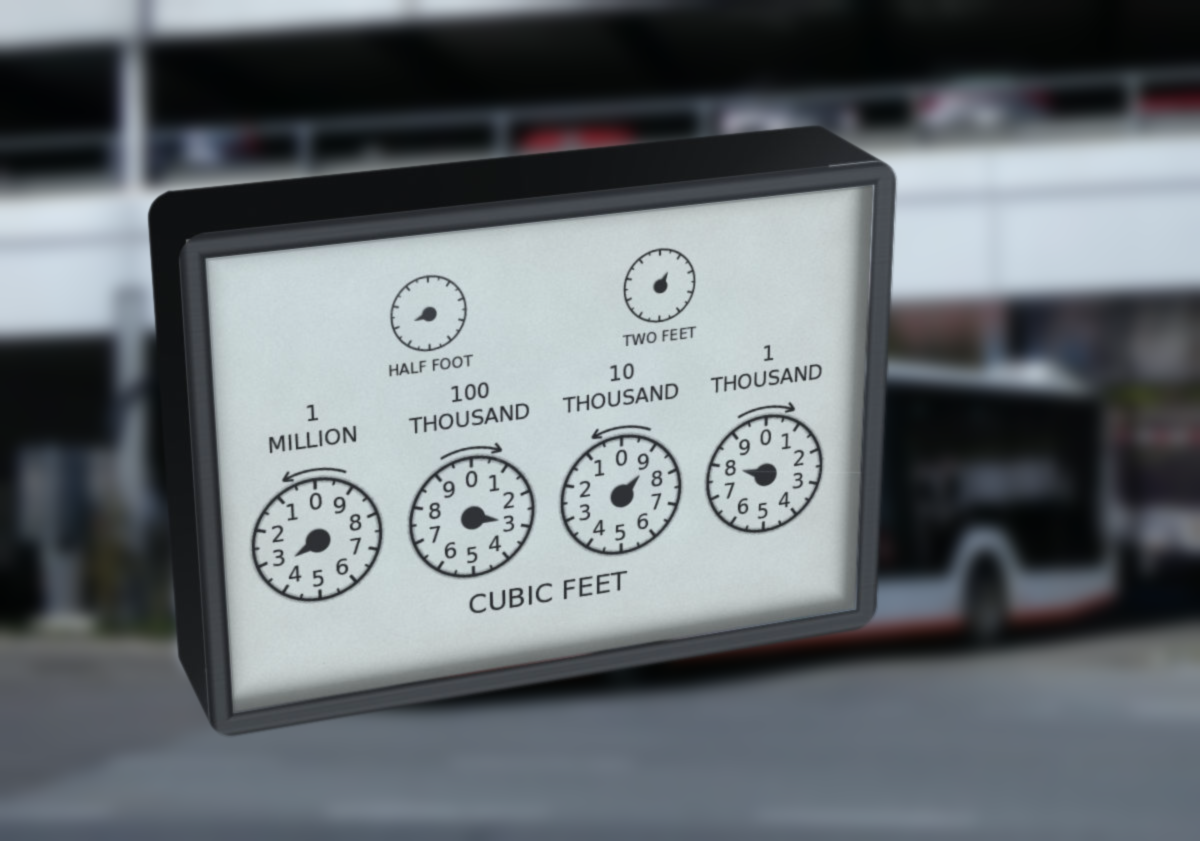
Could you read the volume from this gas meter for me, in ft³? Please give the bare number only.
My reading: 328800
